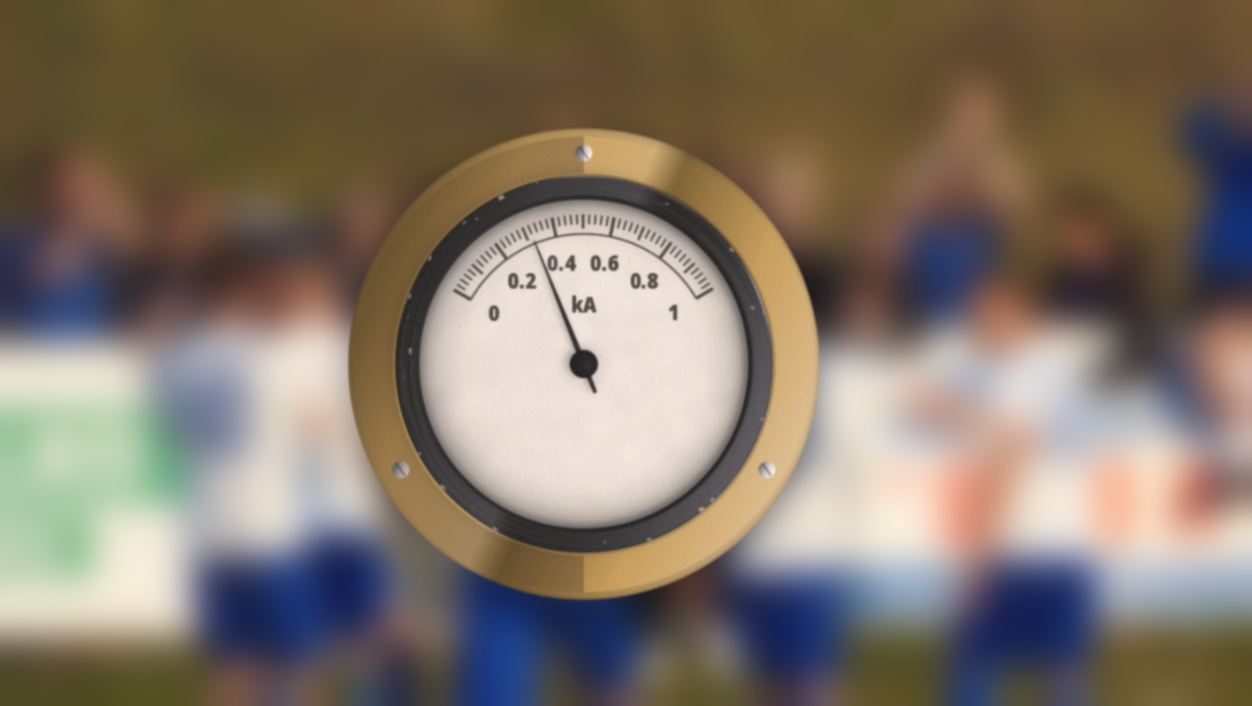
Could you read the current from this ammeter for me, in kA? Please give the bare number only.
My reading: 0.32
